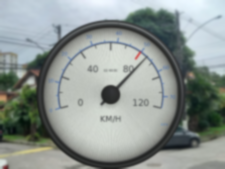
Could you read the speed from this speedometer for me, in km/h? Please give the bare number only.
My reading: 85
